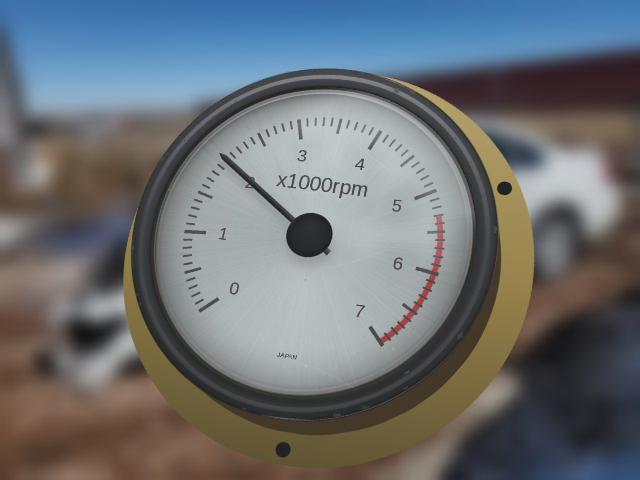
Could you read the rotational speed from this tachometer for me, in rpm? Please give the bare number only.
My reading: 2000
